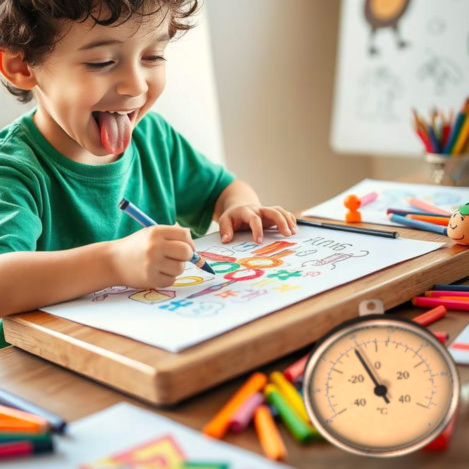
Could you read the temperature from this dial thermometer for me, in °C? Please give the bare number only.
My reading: -8
